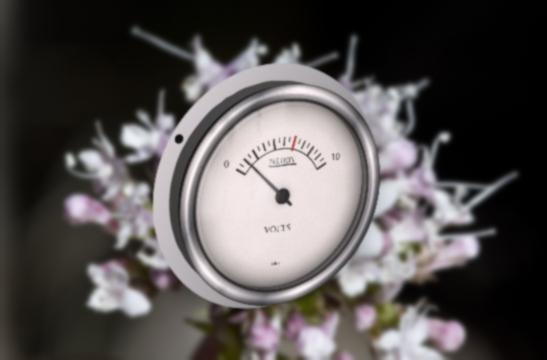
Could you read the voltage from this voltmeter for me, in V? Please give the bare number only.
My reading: 1
